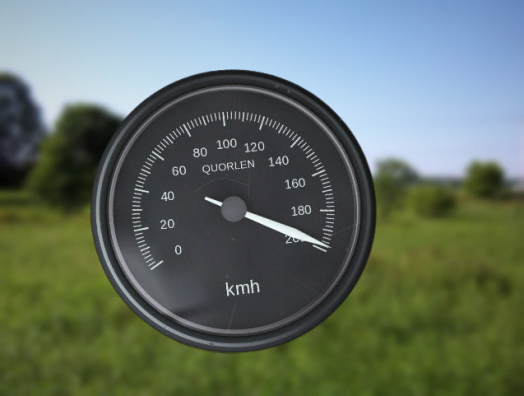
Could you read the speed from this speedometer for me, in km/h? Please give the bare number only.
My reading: 198
